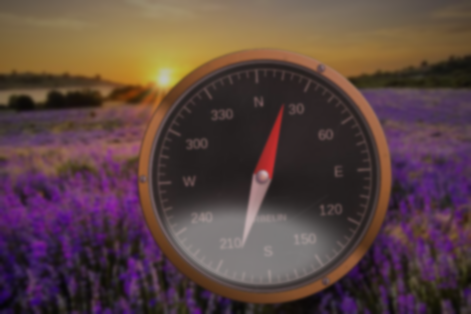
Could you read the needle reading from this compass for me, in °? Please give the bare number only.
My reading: 20
